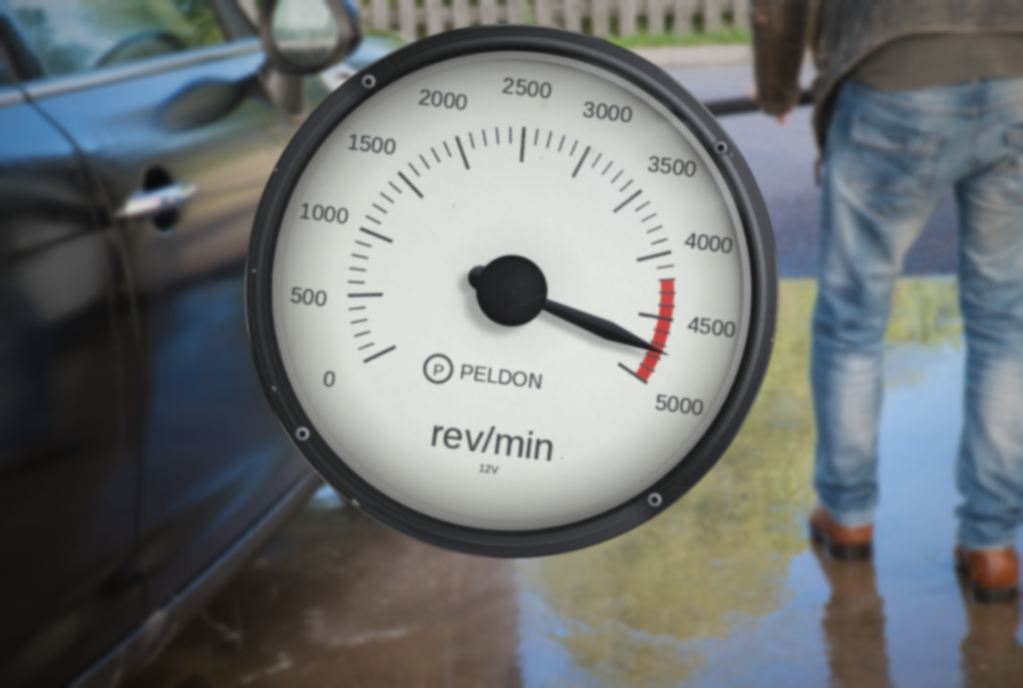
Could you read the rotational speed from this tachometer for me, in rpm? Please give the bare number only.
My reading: 4750
